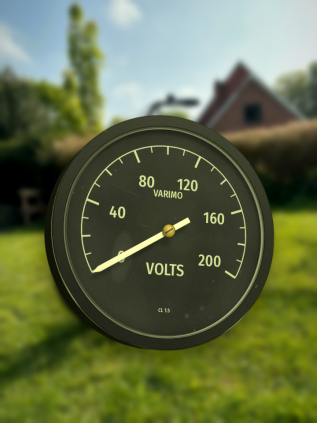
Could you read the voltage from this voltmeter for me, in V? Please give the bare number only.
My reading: 0
